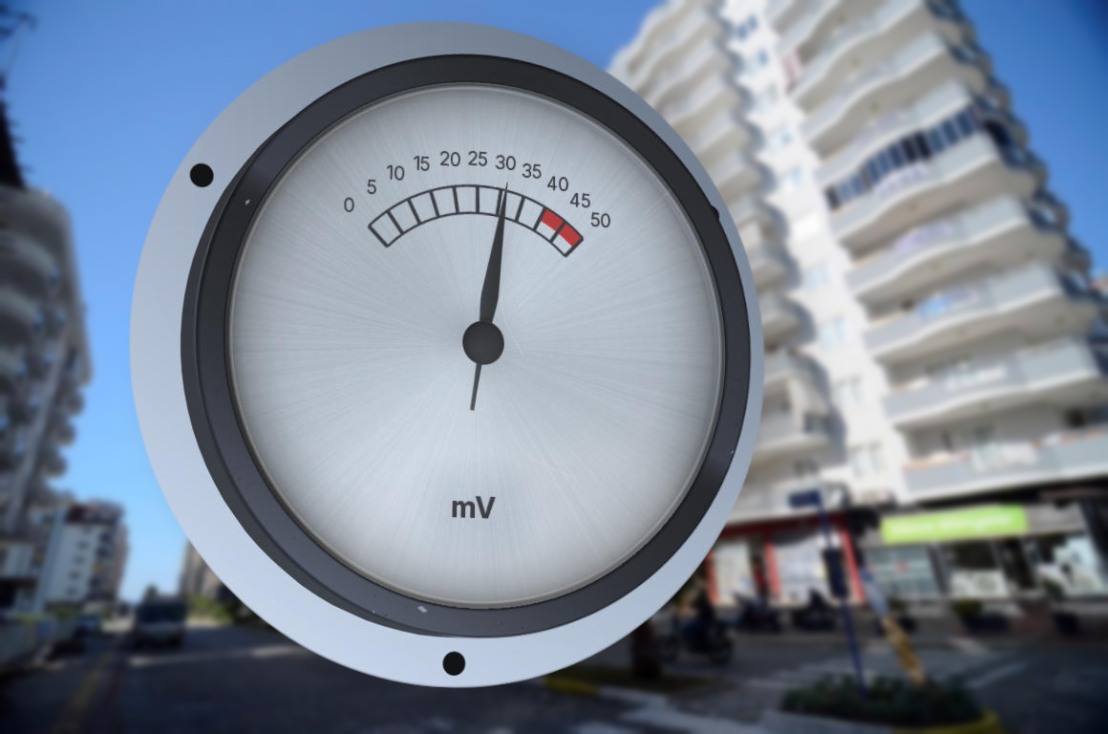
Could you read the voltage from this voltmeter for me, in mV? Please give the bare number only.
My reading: 30
